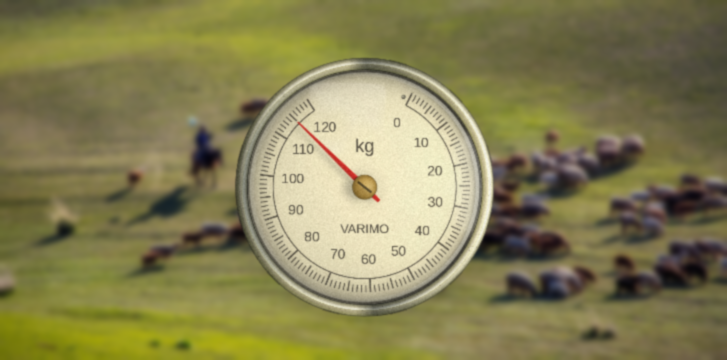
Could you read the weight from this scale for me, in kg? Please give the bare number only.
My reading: 115
